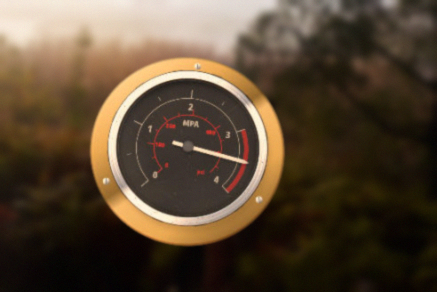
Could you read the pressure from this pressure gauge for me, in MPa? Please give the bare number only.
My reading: 3.5
